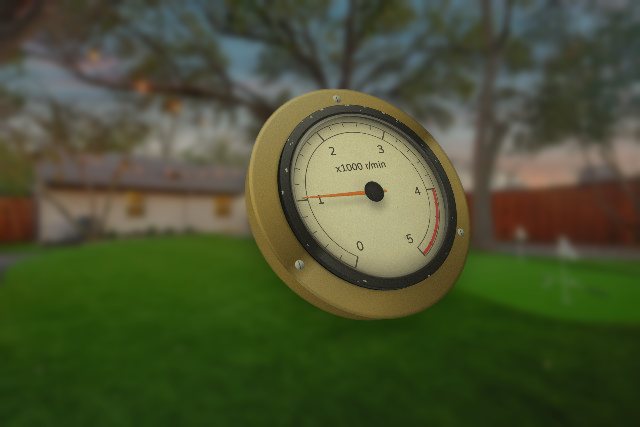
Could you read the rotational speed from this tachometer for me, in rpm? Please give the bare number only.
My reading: 1000
